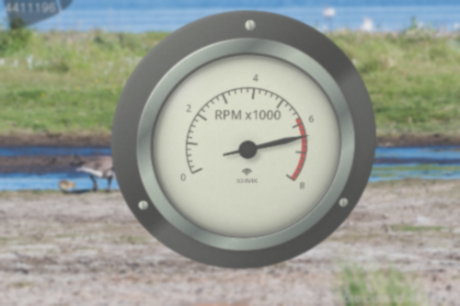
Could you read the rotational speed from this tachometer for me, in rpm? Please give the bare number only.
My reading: 6400
